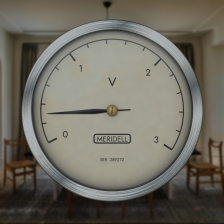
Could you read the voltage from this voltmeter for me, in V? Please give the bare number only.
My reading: 0.3
